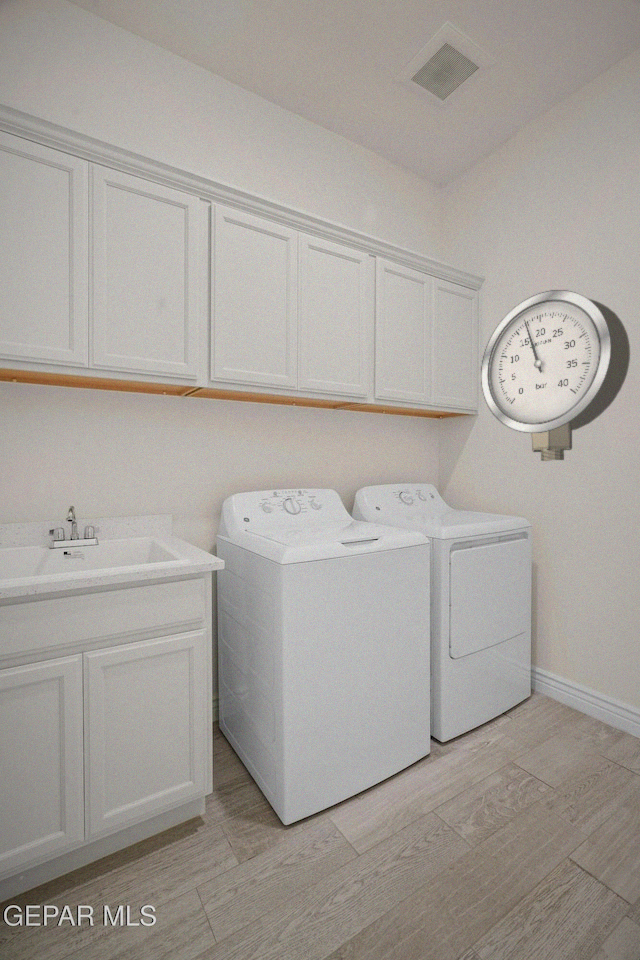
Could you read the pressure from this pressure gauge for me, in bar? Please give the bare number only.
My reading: 17.5
